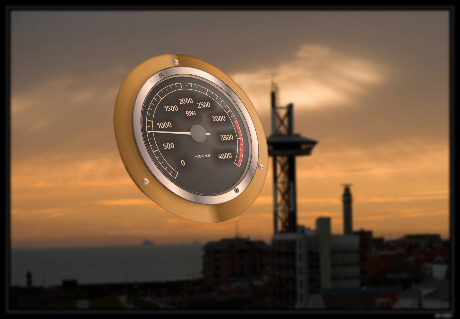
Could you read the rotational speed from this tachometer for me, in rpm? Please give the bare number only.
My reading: 800
